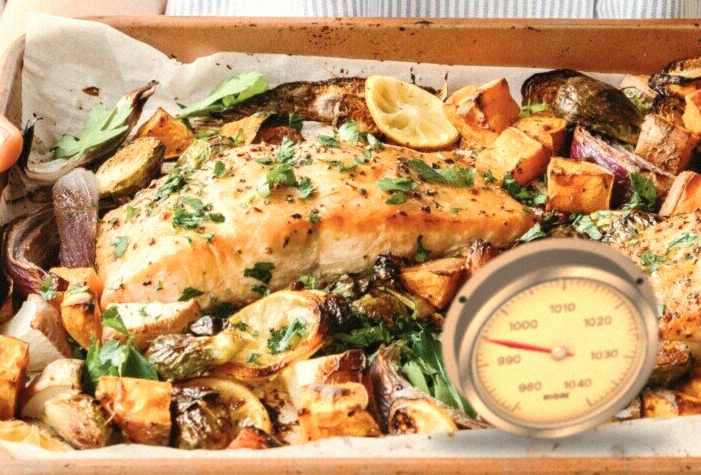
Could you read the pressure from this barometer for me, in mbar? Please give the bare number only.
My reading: 995
